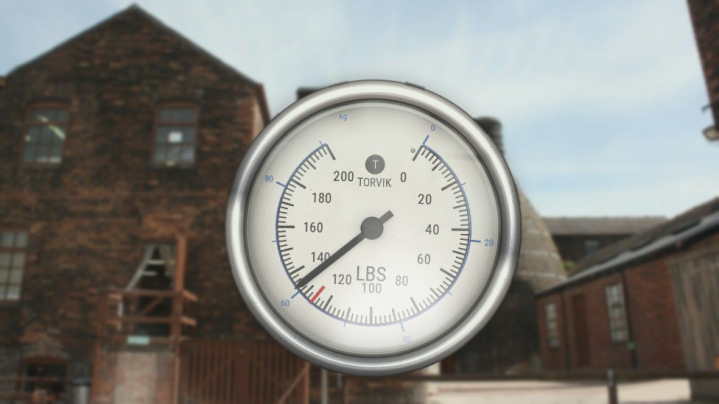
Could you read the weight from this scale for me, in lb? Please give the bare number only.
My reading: 134
